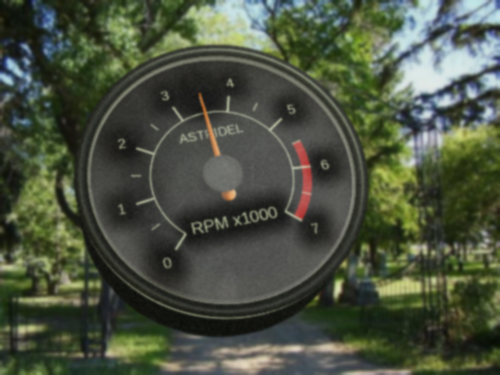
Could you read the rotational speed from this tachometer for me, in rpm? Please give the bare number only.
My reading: 3500
